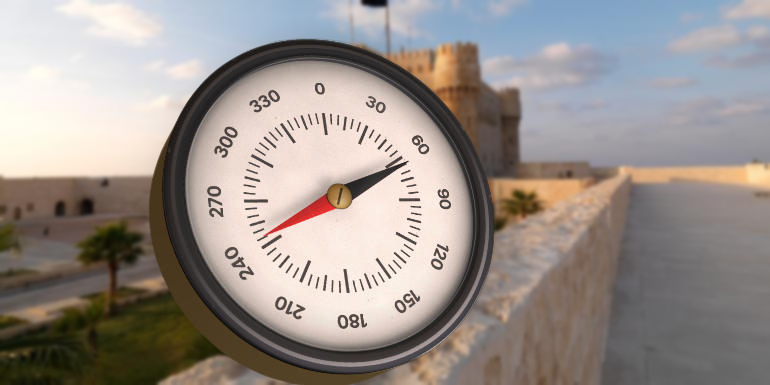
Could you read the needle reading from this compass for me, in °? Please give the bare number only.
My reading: 245
